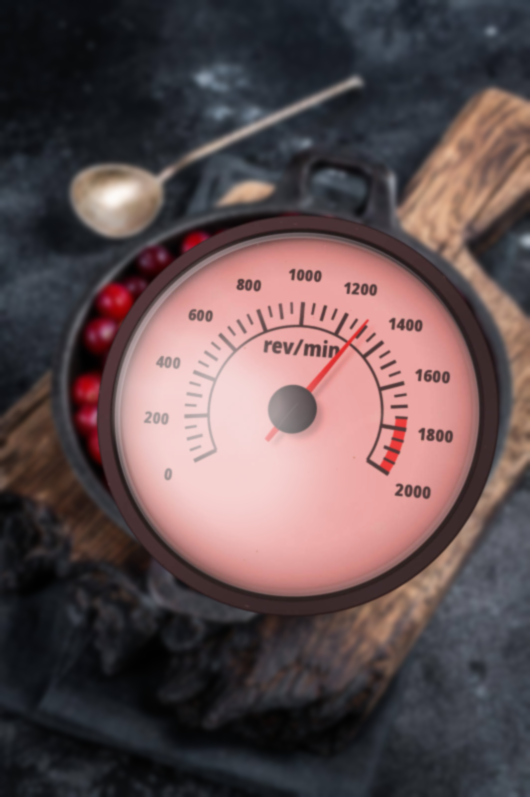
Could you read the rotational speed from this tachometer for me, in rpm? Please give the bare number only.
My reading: 1300
